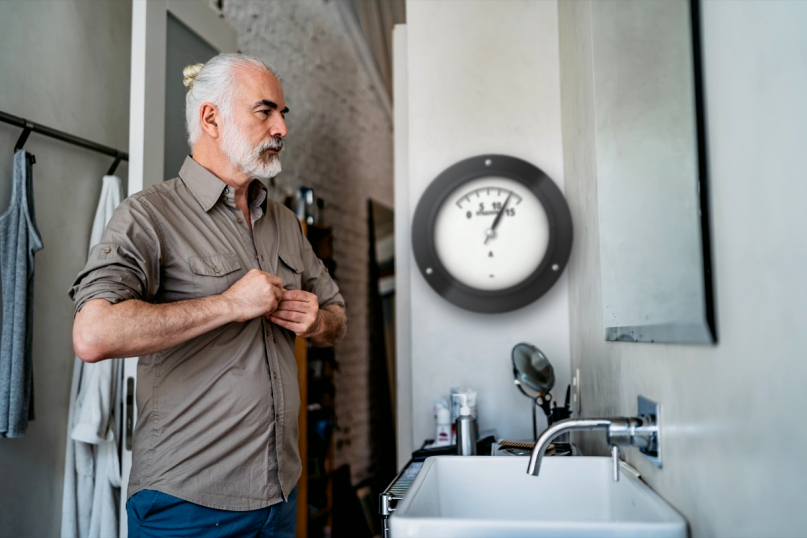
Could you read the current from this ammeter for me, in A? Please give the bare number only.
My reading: 12.5
